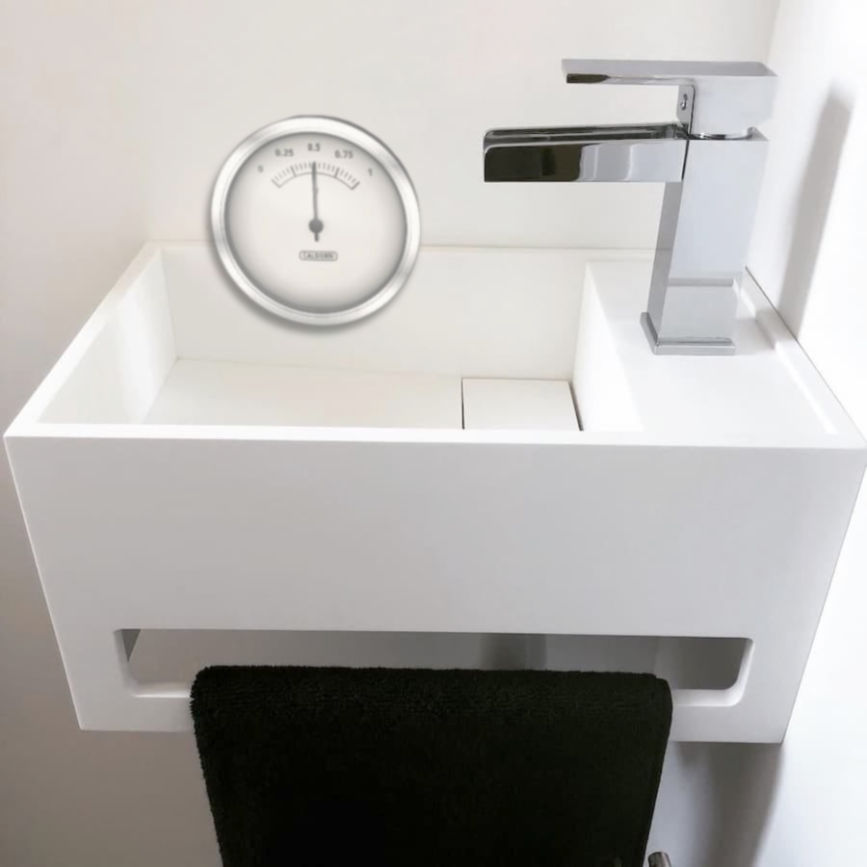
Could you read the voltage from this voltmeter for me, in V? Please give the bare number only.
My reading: 0.5
